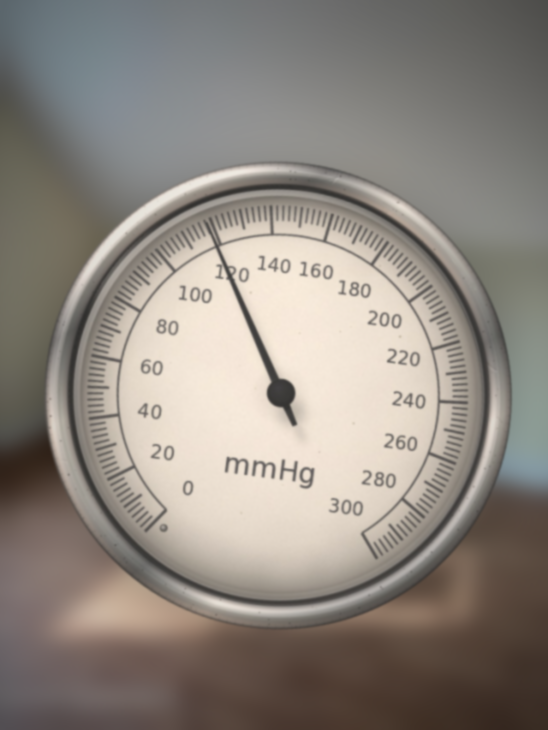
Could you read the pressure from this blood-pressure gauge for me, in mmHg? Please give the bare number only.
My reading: 118
